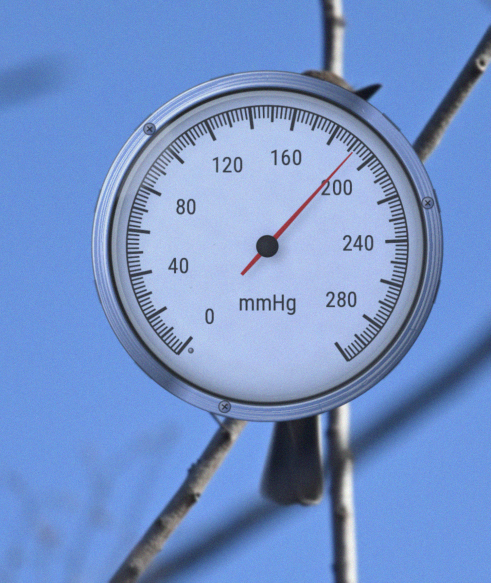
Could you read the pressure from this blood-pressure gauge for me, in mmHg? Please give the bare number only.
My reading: 192
